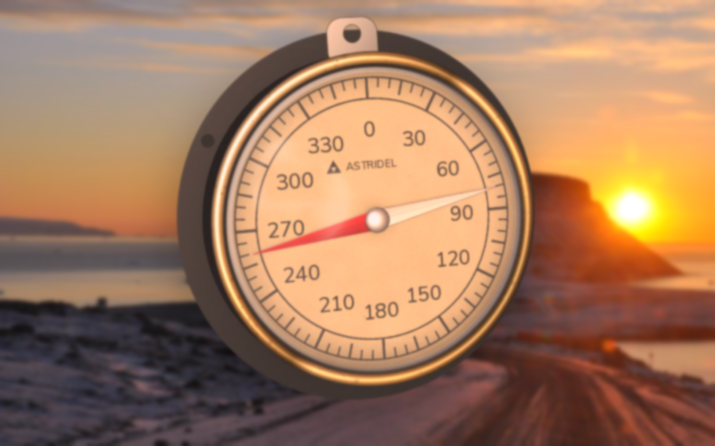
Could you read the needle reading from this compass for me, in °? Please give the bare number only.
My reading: 260
